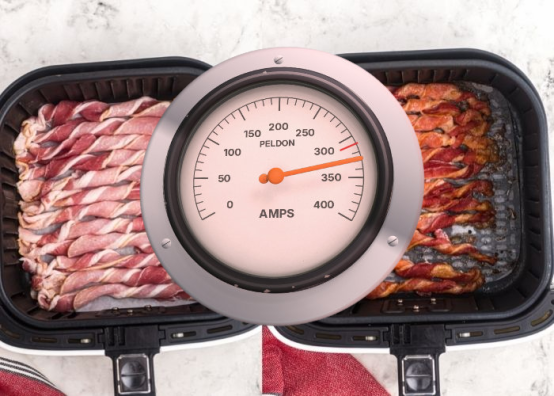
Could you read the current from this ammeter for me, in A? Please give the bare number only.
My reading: 330
